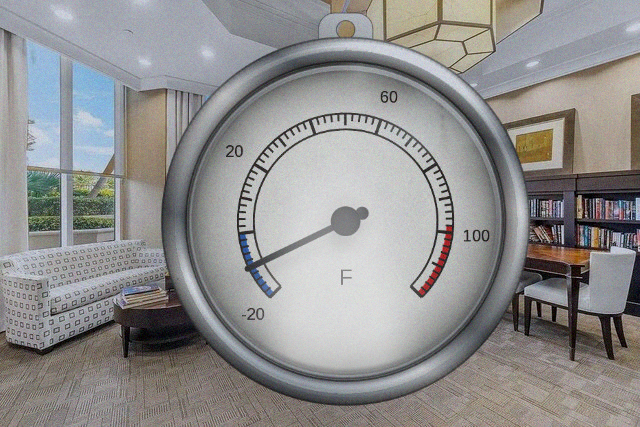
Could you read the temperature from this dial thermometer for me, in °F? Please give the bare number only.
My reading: -10
